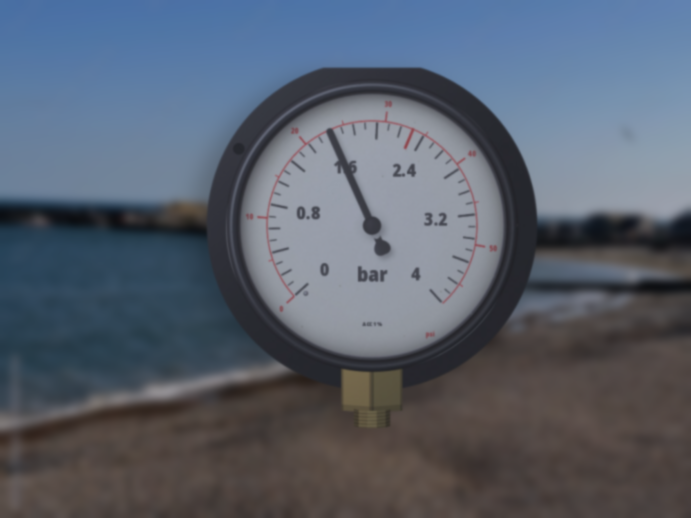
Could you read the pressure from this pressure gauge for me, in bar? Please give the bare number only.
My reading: 1.6
